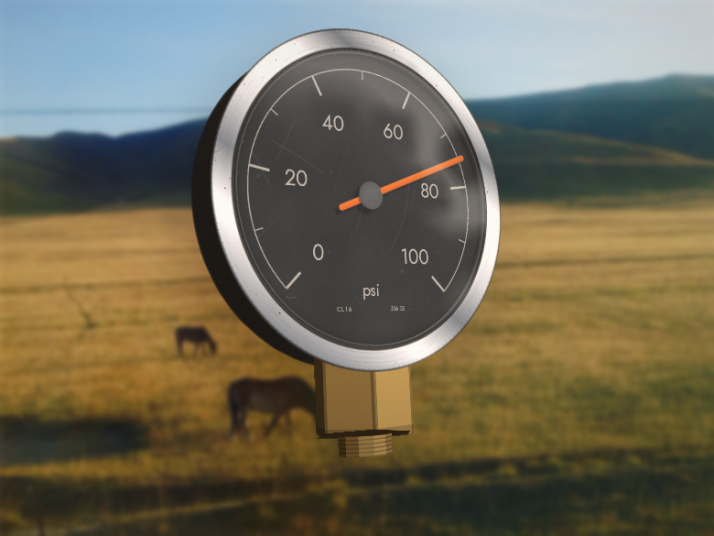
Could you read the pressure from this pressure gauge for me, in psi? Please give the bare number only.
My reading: 75
